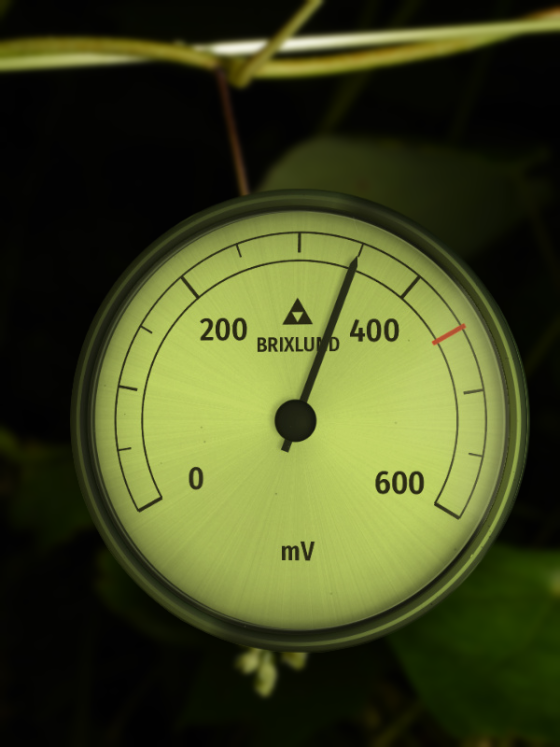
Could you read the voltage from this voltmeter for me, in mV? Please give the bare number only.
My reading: 350
